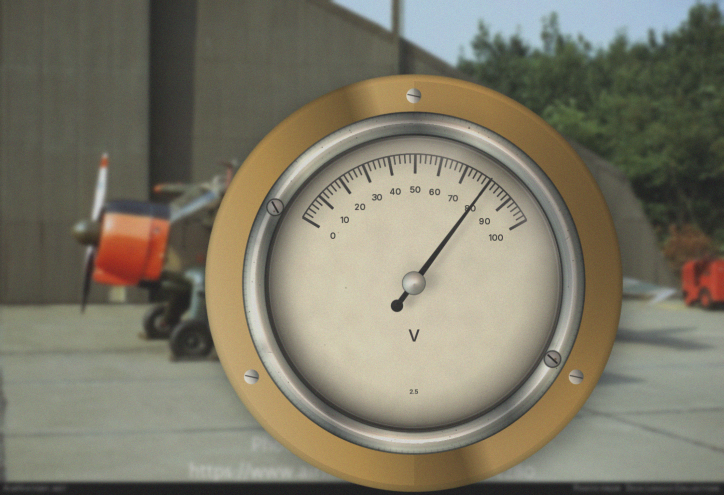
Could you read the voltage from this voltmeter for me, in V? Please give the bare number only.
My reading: 80
